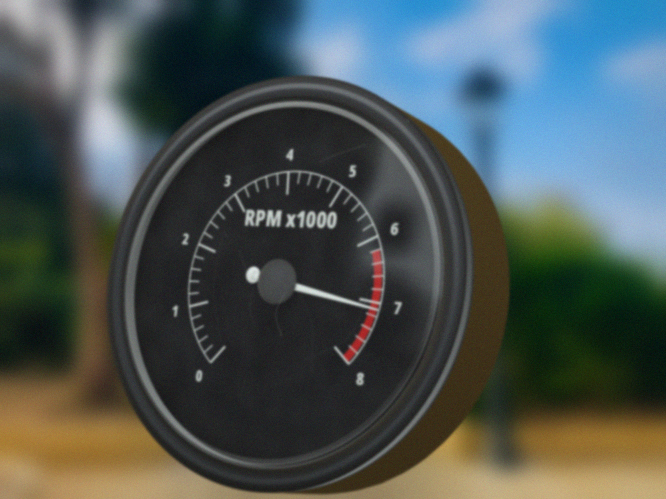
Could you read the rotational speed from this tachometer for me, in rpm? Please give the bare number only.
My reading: 7100
